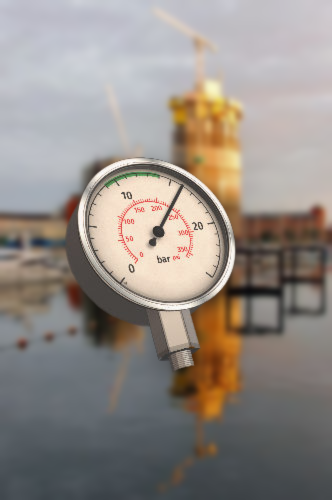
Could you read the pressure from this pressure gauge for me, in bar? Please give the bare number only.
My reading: 16
